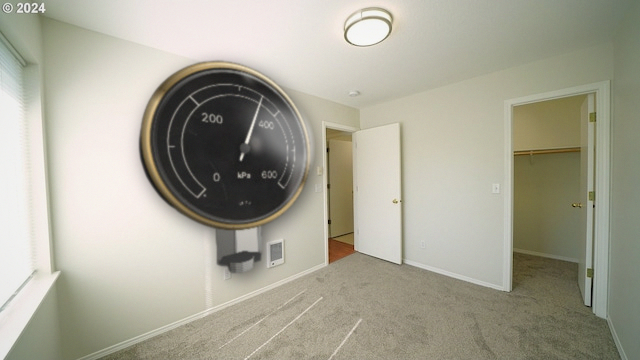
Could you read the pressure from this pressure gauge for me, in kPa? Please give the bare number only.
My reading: 350
